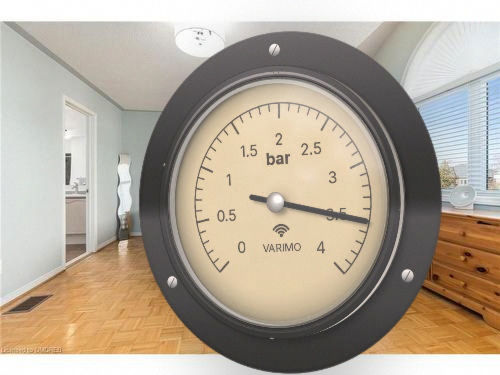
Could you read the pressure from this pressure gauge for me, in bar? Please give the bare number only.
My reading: 3.5
